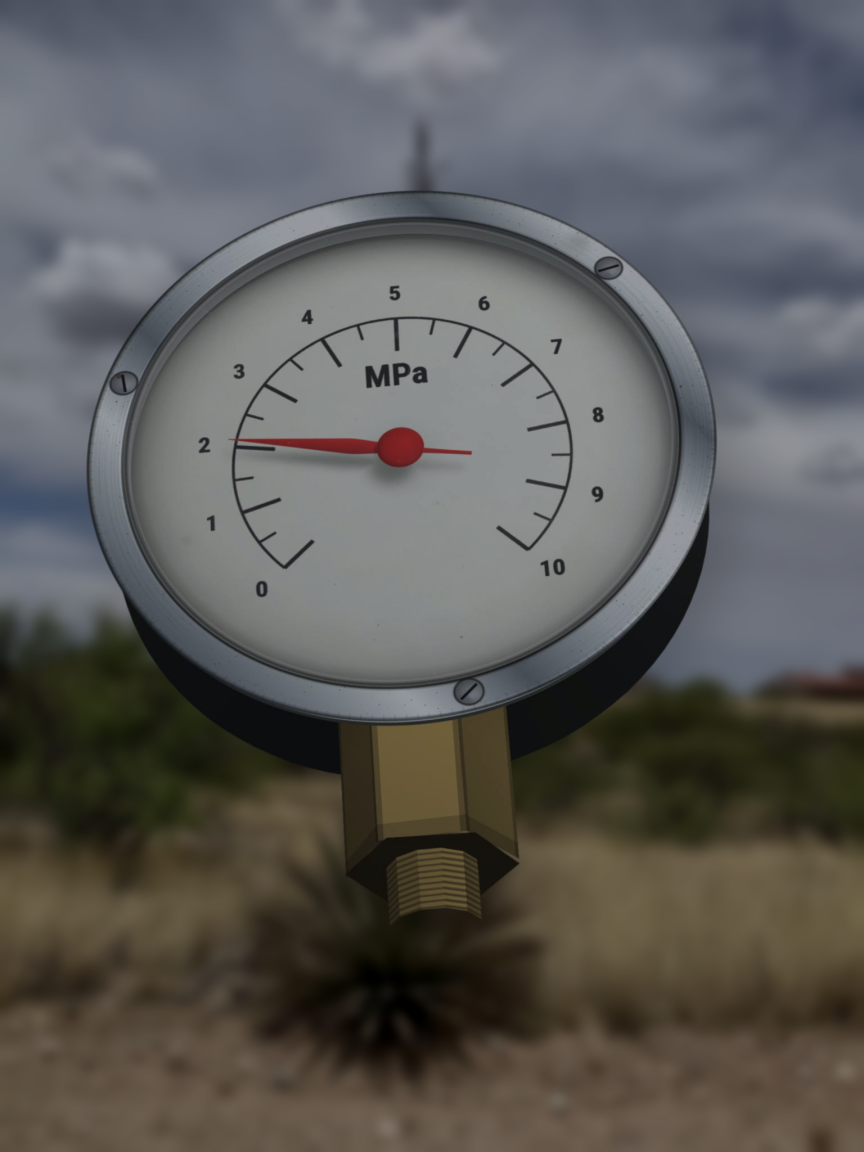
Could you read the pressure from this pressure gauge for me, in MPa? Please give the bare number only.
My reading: 2
